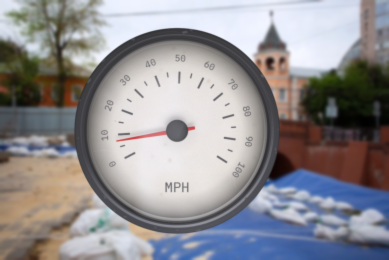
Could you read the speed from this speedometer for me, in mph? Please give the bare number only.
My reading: 7.5
